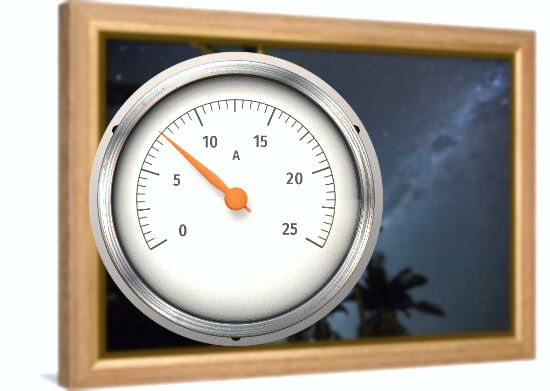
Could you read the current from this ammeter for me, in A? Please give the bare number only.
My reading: 7.5
